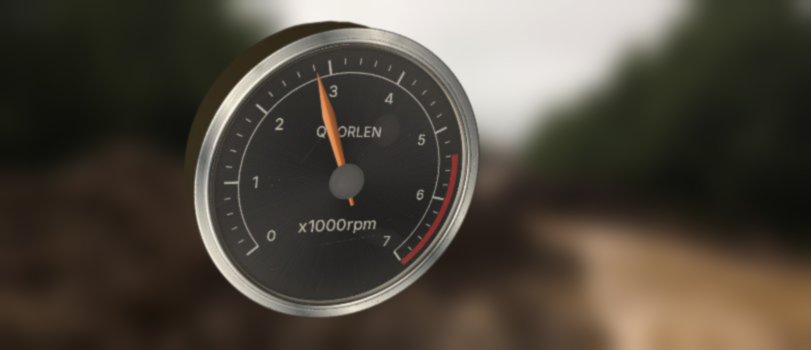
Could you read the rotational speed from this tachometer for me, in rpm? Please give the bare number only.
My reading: 2800
